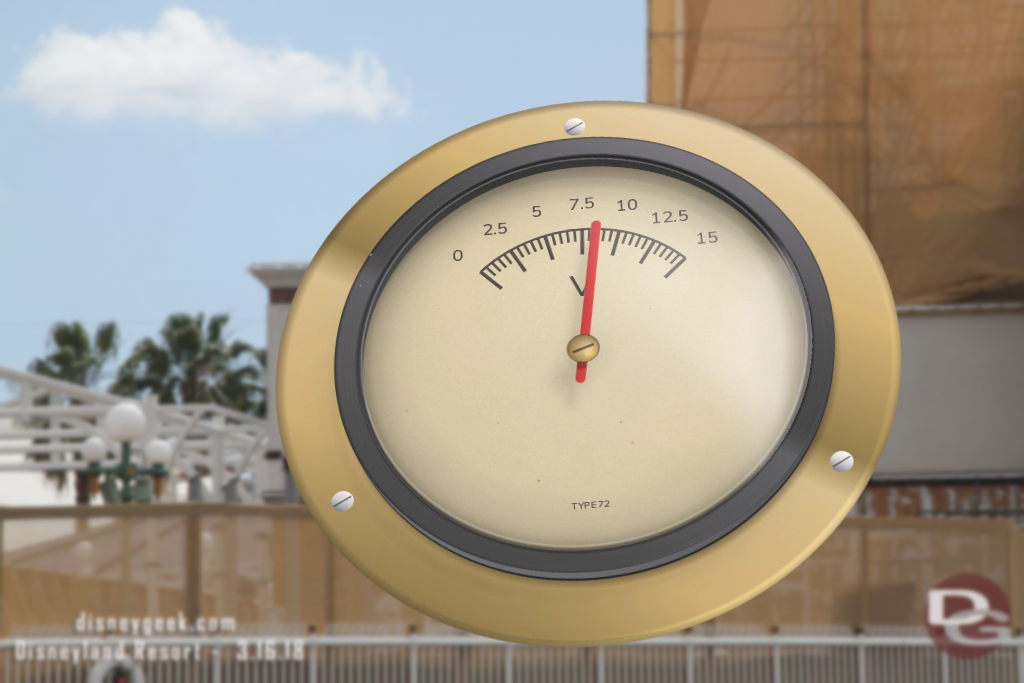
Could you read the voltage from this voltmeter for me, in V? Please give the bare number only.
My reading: 8.5
